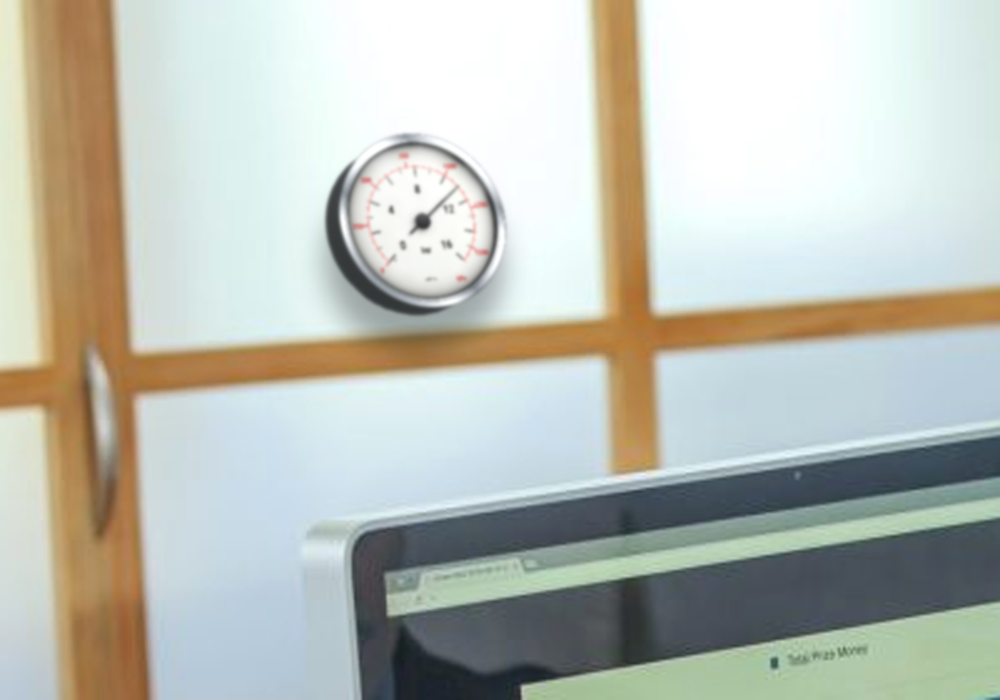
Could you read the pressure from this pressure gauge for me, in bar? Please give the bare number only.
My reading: 11
